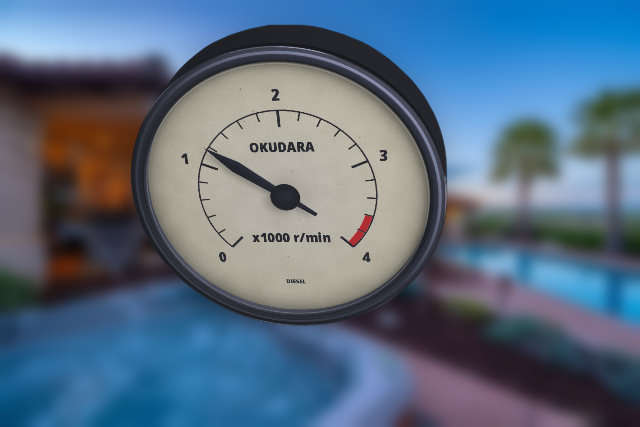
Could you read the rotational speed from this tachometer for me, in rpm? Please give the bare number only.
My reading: 1200
